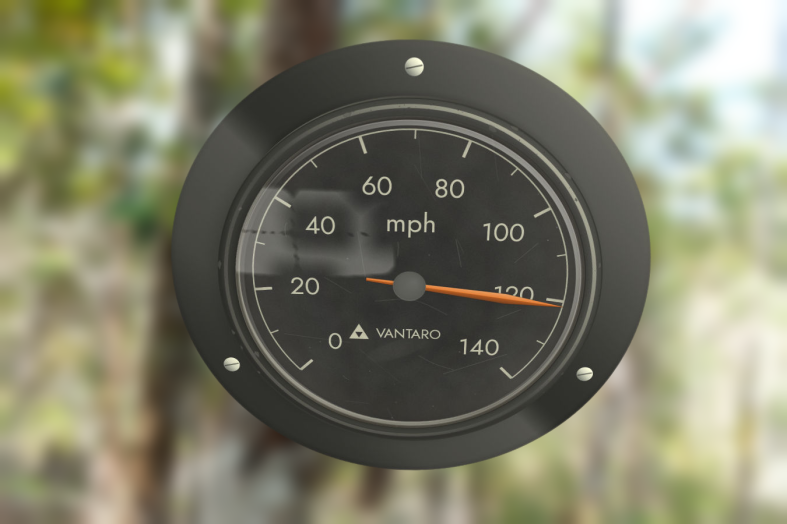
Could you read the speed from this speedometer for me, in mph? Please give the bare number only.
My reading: 120
